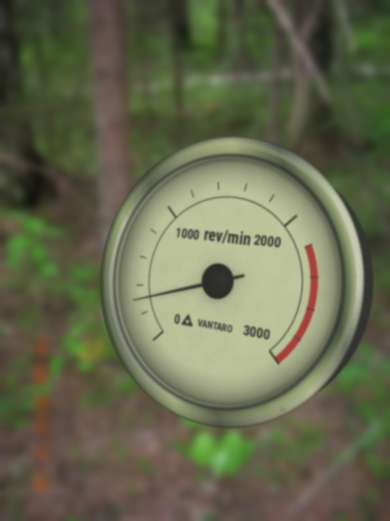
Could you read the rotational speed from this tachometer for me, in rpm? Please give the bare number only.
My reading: 300
